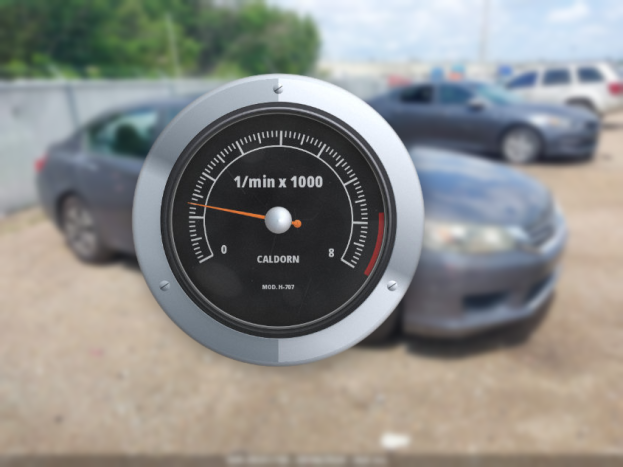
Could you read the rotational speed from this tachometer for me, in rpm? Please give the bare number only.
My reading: 1300
